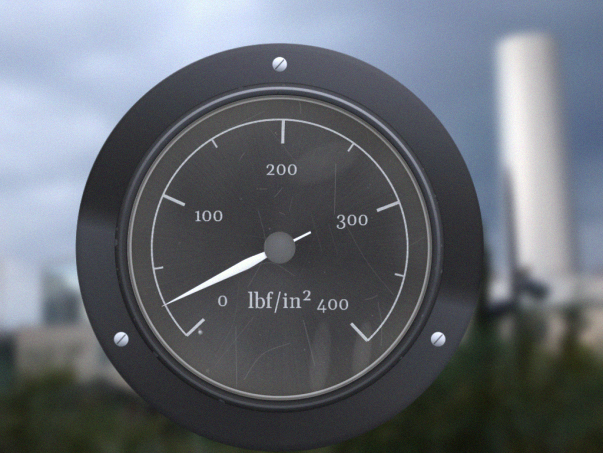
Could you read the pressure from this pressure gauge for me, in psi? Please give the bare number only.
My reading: 25
